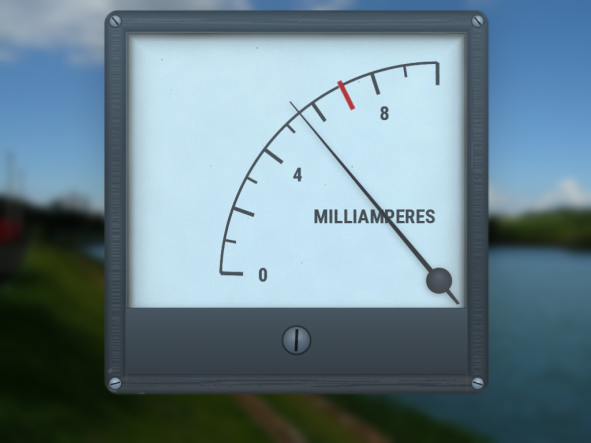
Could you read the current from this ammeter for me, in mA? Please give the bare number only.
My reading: 5.5
